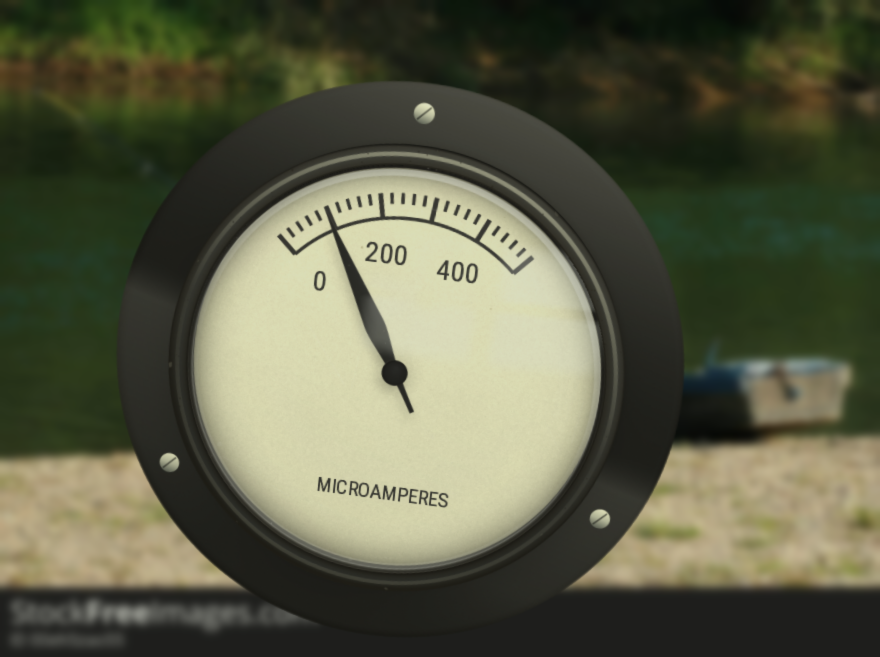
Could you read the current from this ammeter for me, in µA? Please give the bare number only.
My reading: 100
